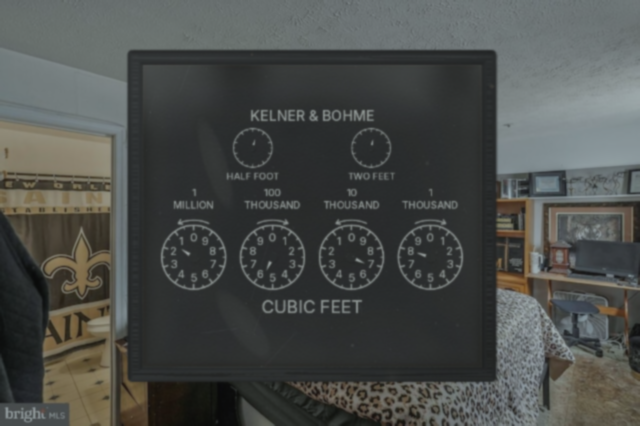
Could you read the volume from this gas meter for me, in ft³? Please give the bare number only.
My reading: 156800
